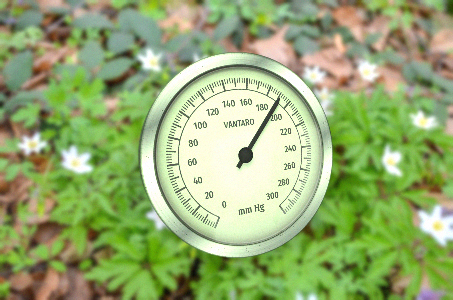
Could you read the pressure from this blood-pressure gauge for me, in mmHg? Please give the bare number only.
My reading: 190
